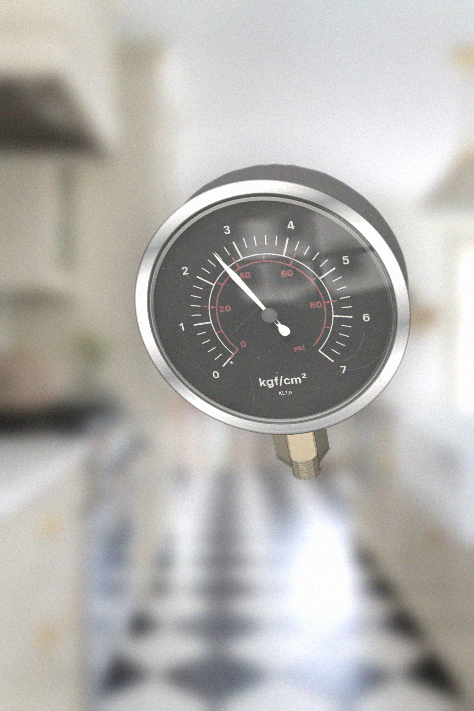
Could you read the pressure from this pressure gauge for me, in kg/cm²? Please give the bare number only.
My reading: 2.6
